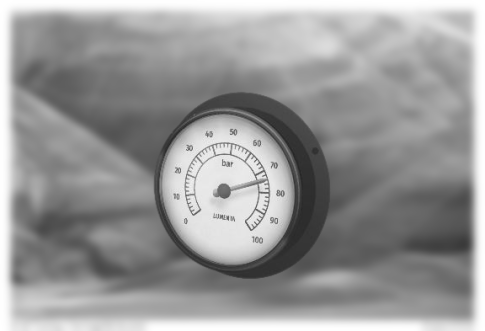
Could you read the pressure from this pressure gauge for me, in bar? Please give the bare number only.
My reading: 74
